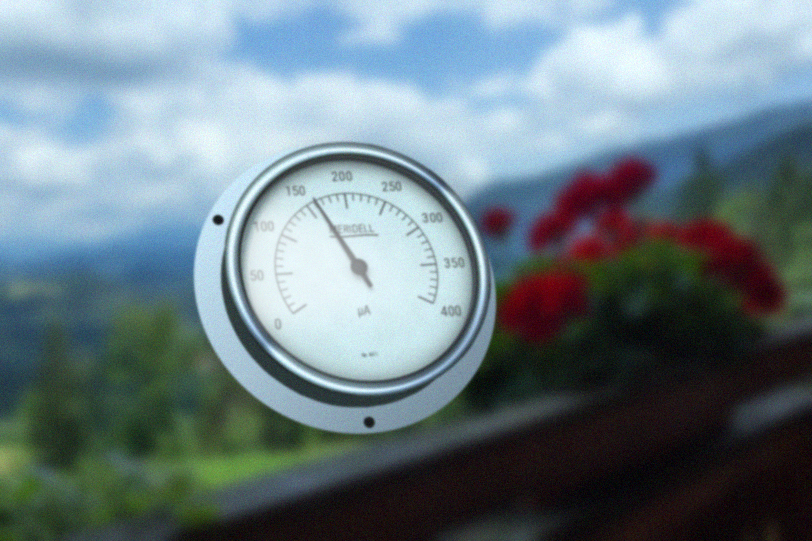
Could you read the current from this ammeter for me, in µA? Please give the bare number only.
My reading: 160
